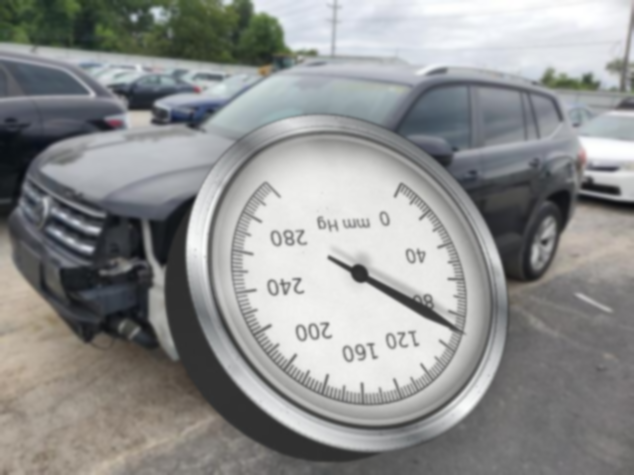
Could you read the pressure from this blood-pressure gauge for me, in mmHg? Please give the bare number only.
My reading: 90
